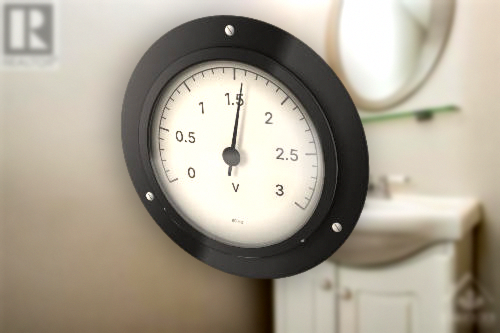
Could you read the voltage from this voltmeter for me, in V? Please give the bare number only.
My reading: 1.6
